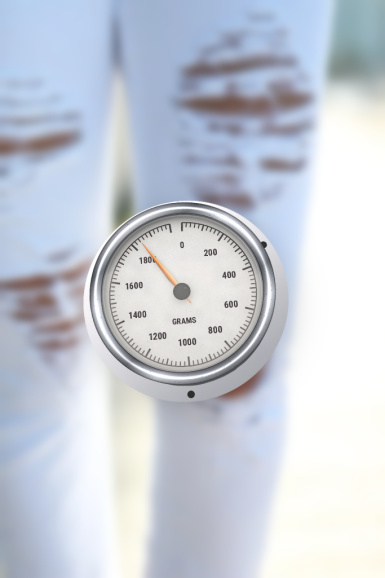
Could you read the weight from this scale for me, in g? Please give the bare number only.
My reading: 1840
